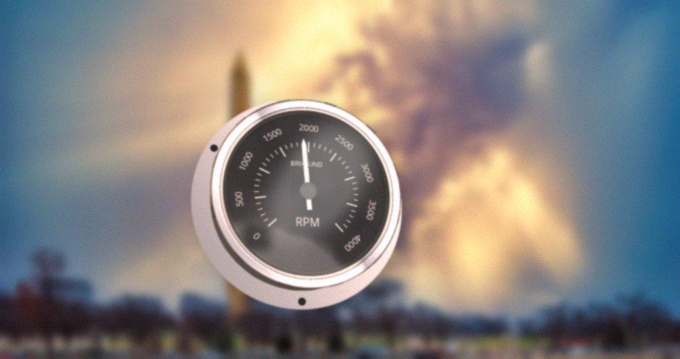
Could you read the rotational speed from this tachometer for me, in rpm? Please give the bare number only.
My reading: 1900
